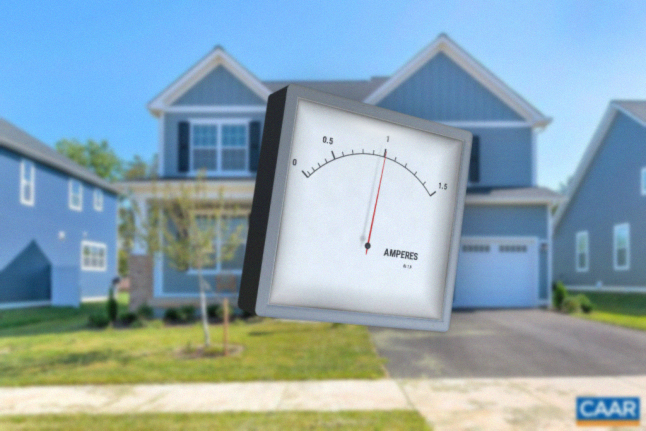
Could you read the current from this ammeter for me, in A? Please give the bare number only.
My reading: 1
